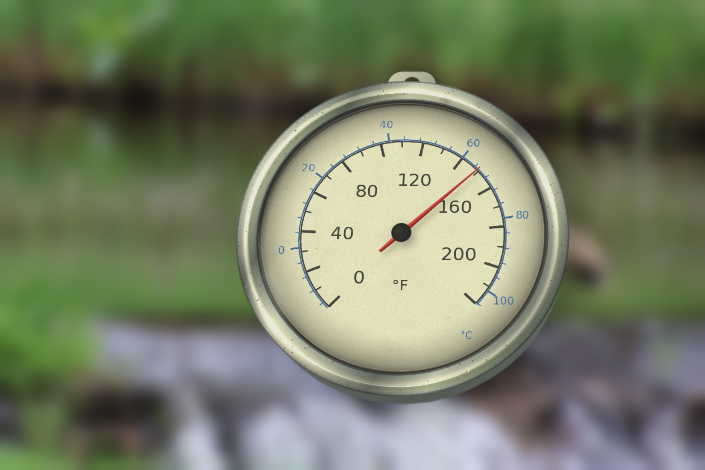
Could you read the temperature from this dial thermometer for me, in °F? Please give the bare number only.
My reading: 150
